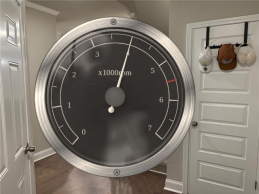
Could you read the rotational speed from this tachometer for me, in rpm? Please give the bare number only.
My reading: 4000
